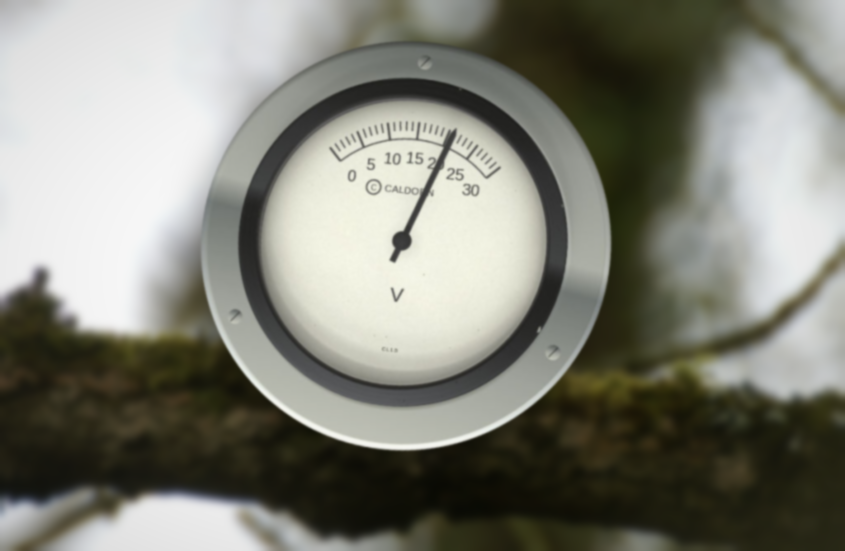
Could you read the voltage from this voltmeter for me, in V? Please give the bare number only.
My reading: 21
